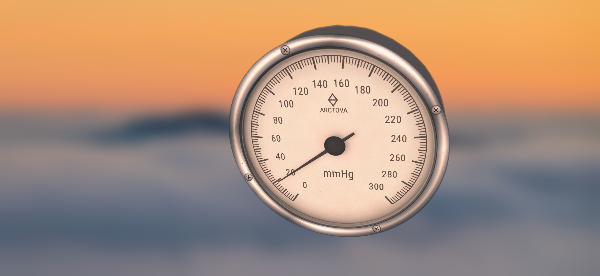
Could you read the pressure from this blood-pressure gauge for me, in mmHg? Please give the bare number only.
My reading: 20
